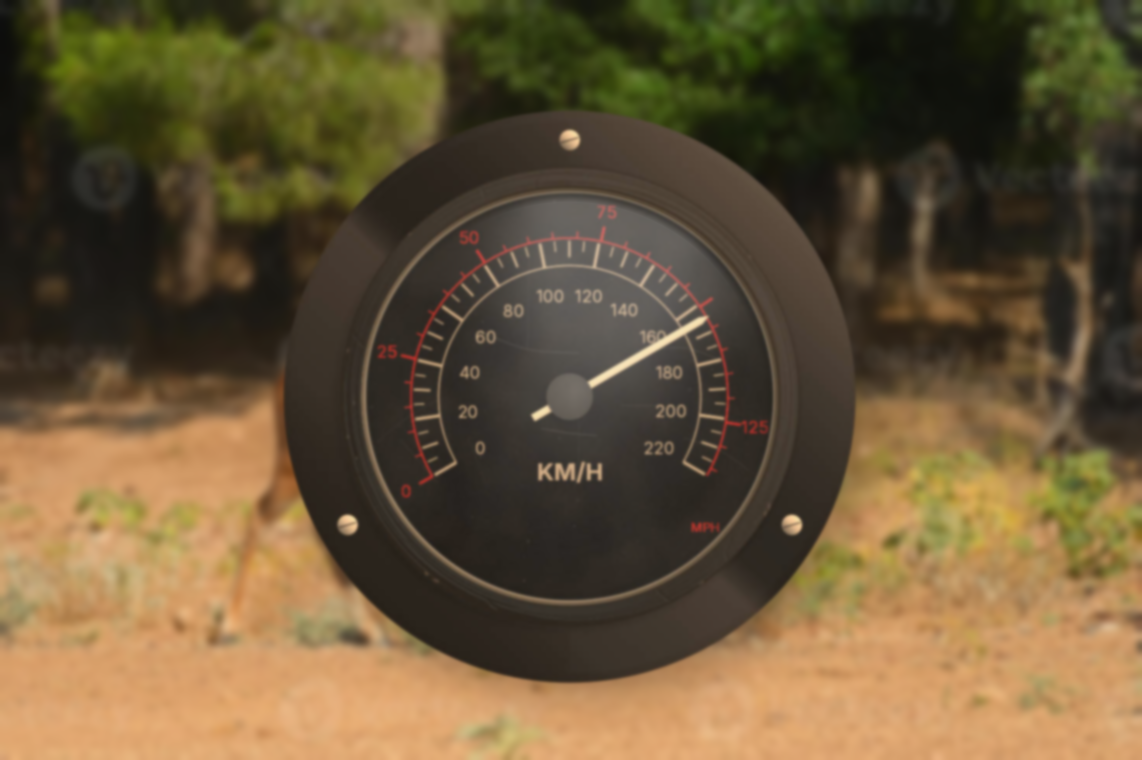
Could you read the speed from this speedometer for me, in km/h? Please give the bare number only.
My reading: 165
